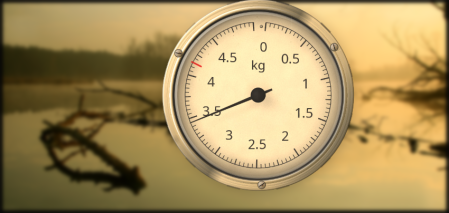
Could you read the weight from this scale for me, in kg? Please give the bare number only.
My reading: 3.45
